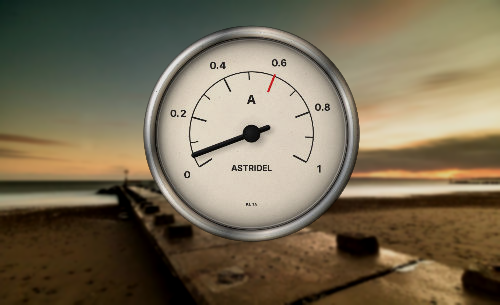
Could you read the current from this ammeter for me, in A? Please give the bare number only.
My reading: 0.05
